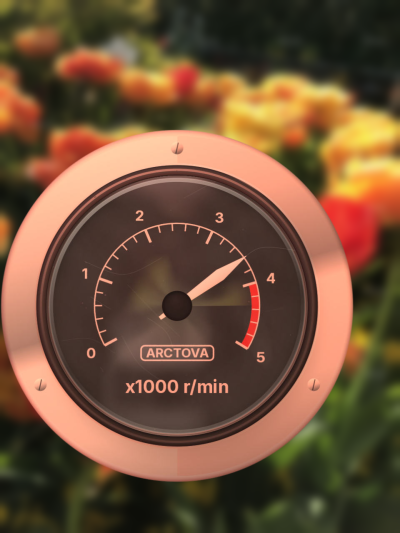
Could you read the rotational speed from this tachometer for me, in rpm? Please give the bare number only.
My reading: 3600
